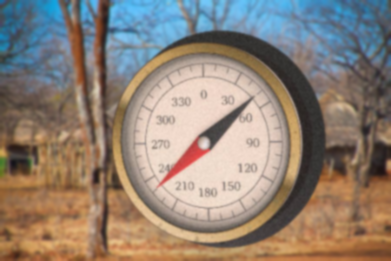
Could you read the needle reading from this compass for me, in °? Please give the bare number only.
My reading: 230
